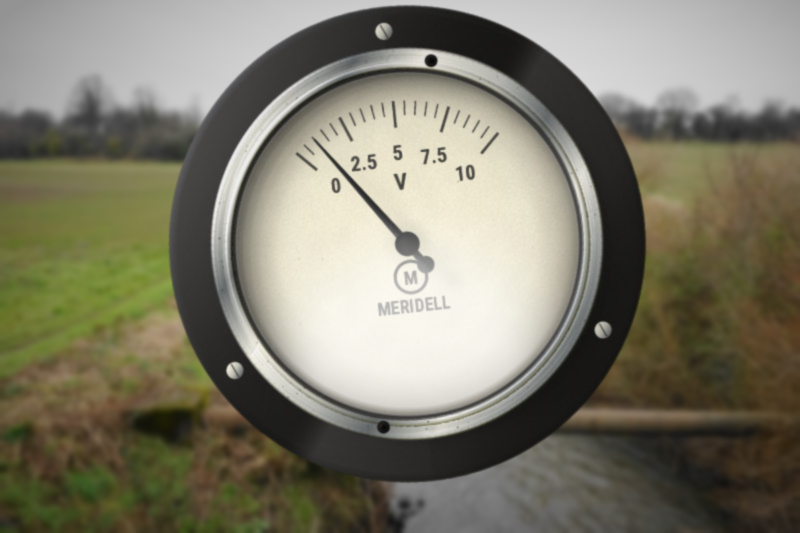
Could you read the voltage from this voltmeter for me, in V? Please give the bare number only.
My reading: 1
